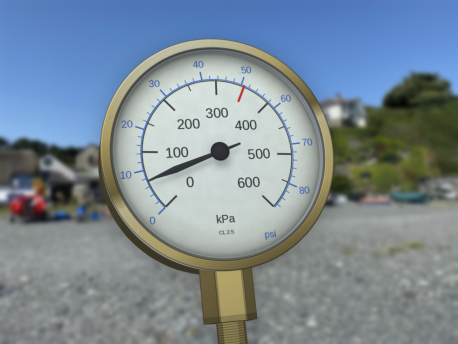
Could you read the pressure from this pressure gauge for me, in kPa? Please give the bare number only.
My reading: 50
